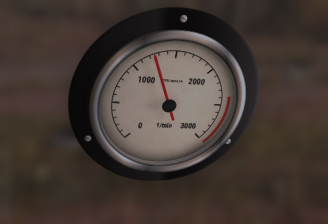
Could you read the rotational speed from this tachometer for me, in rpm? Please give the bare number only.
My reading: 1250
